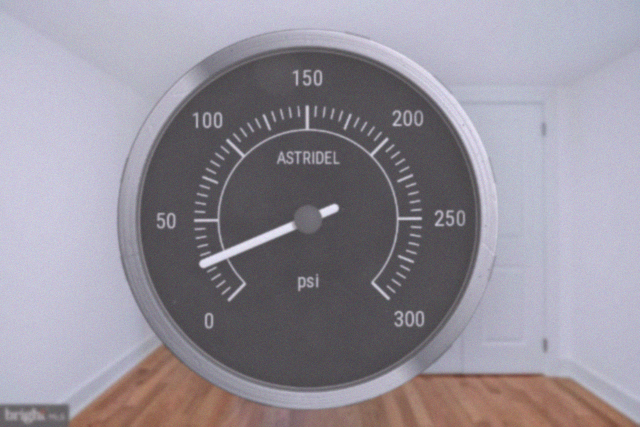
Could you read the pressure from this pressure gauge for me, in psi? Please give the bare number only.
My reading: 25
